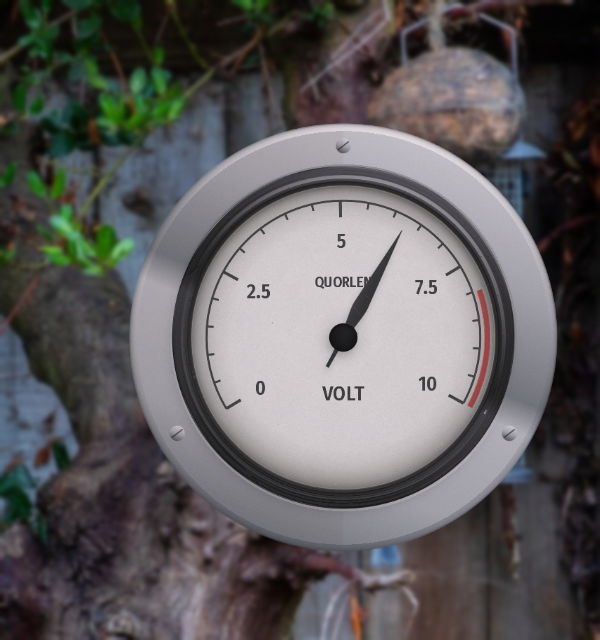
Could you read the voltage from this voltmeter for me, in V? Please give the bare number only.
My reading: 6.25
